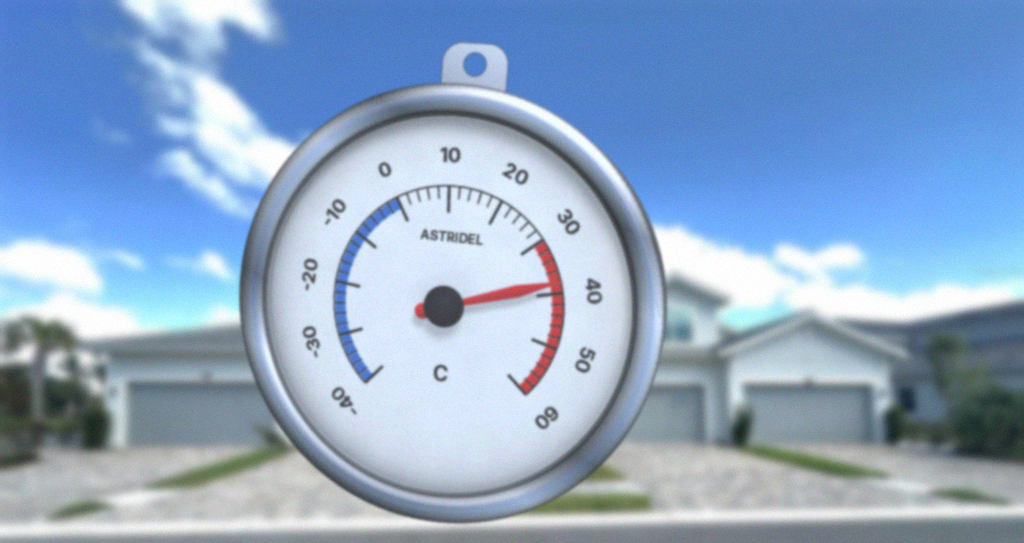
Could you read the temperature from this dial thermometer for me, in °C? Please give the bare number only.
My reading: 38
